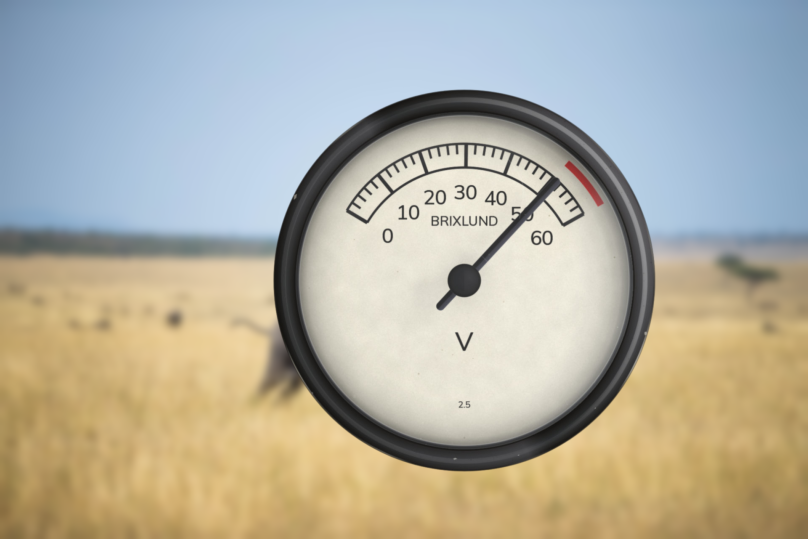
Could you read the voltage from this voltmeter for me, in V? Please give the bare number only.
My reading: 51
